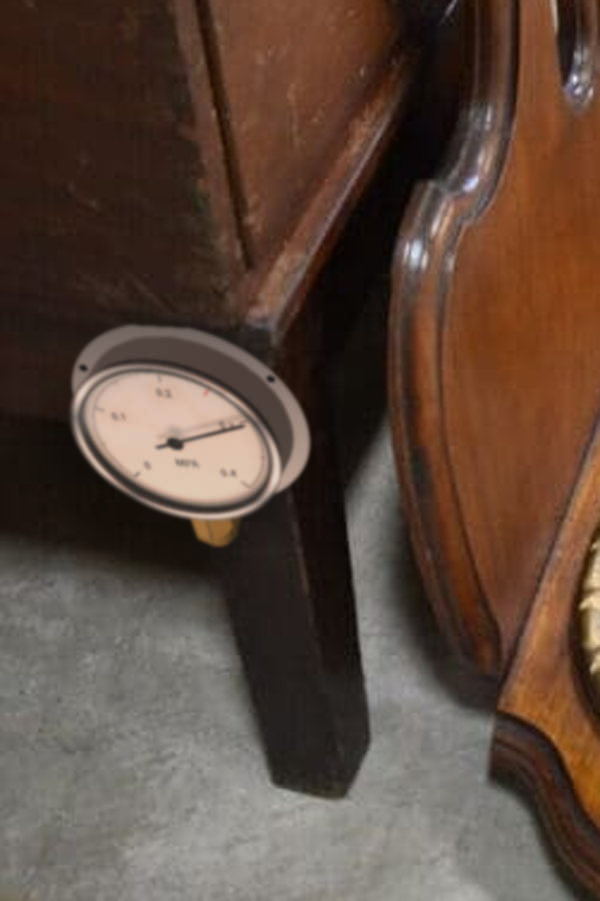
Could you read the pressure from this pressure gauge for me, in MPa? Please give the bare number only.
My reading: 0.3
